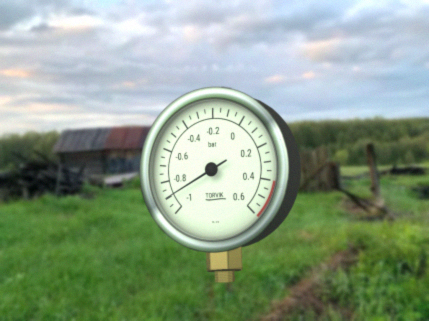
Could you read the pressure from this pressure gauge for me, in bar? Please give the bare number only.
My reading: -0.9
